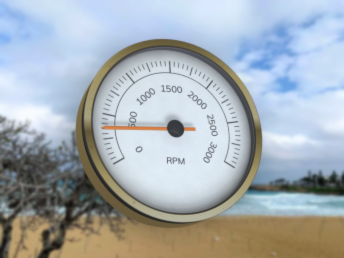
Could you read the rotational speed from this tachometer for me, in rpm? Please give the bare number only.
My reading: 350
